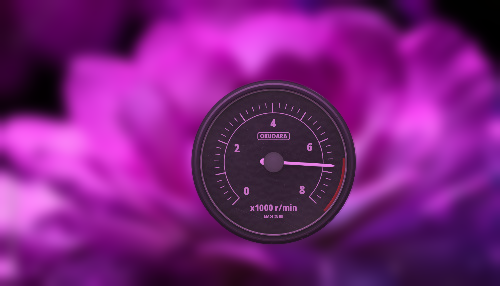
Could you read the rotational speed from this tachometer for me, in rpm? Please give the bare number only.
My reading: 6800
